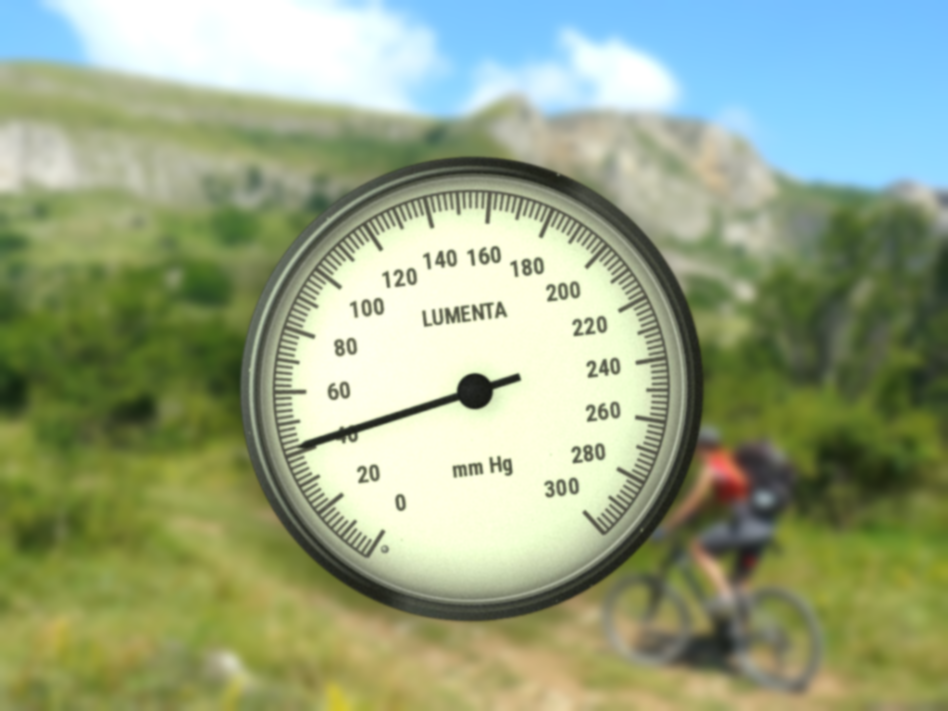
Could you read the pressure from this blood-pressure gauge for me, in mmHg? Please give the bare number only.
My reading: 42
